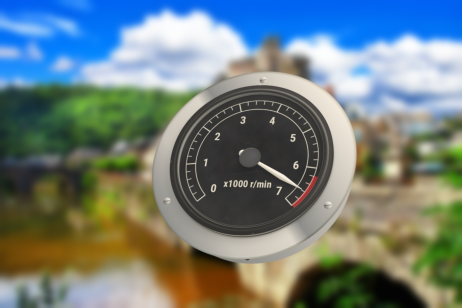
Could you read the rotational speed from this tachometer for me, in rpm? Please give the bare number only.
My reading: 6600
